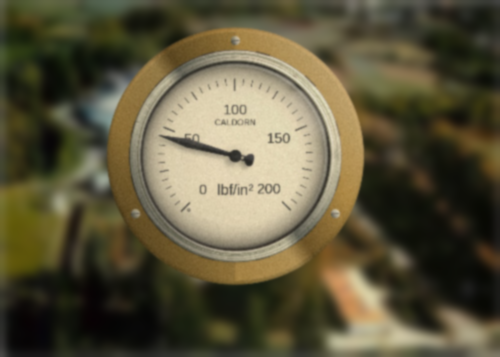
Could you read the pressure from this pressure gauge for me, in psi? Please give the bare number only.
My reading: 45
